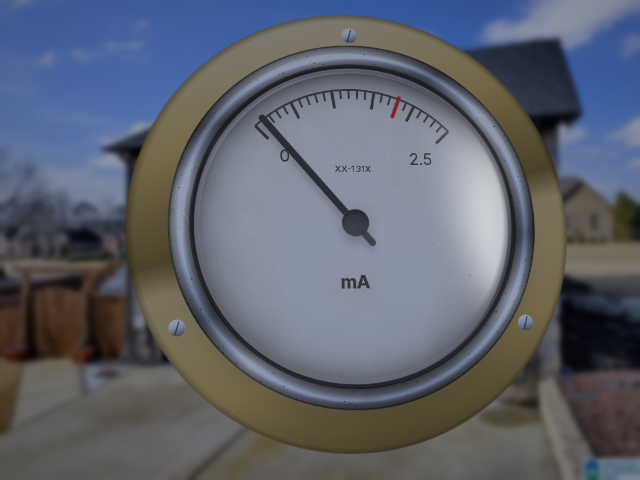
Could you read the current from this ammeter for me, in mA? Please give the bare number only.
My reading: 0.1
